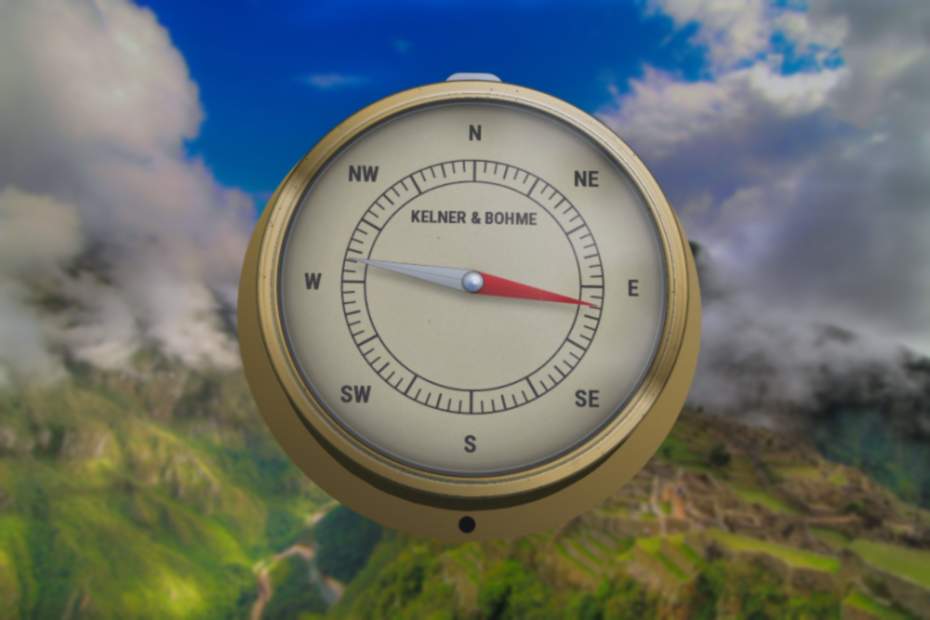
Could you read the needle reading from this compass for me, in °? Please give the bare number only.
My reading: 100
